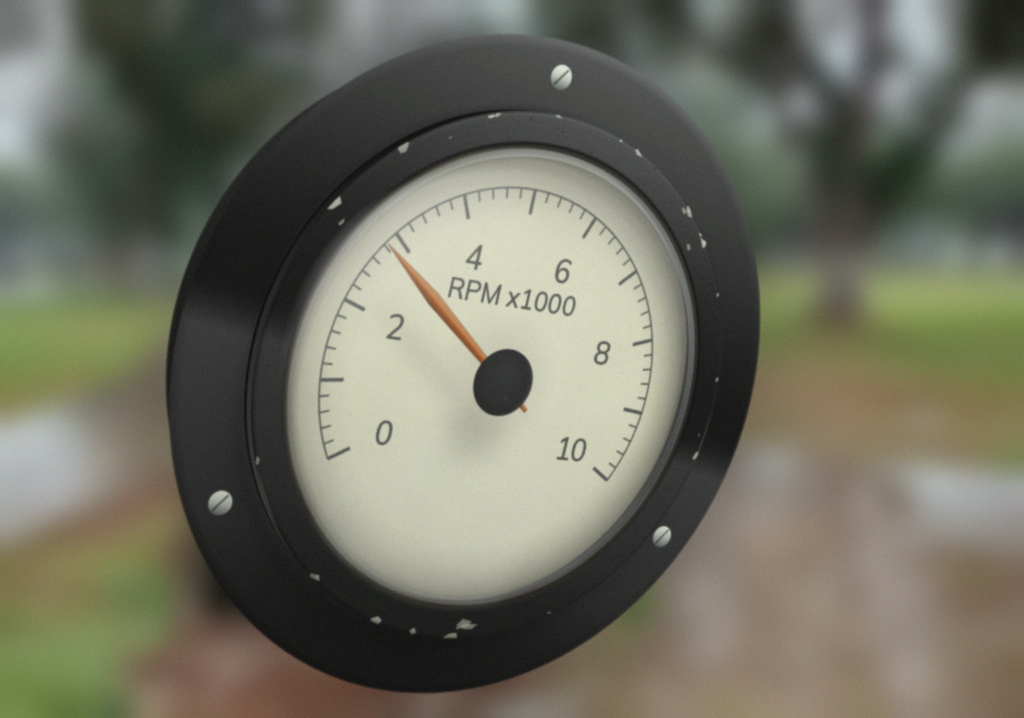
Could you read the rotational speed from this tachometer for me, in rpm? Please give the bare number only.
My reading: 2800
